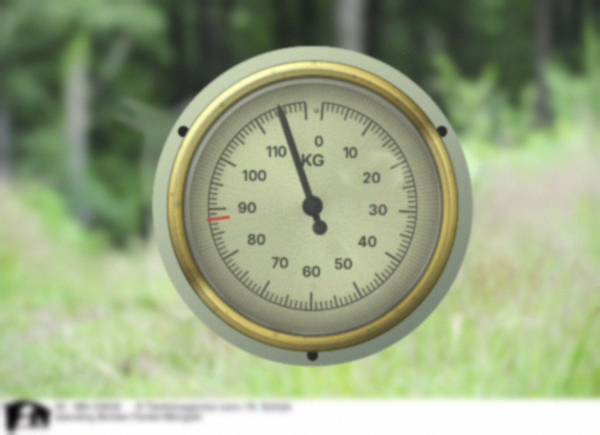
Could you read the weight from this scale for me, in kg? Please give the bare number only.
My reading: 115
